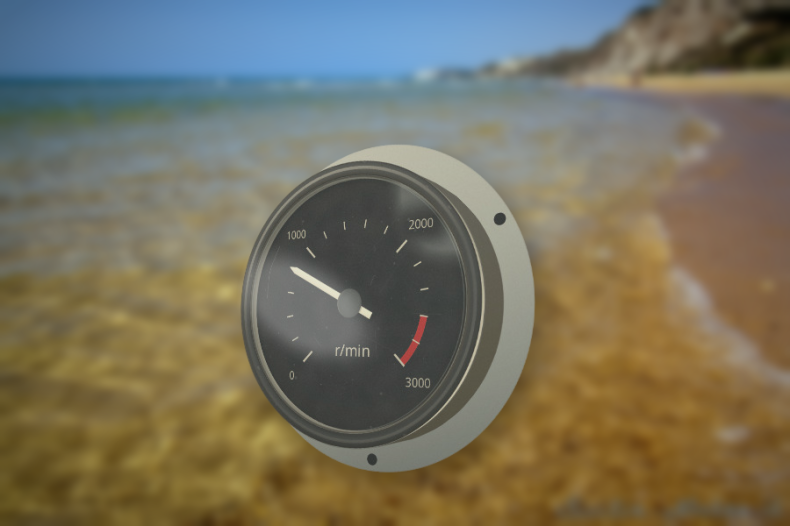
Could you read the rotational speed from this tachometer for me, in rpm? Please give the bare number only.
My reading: 800
